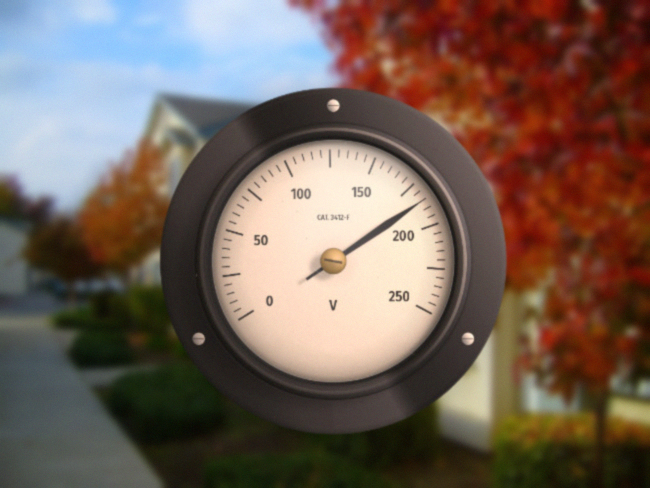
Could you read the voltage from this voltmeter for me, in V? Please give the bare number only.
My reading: 185
